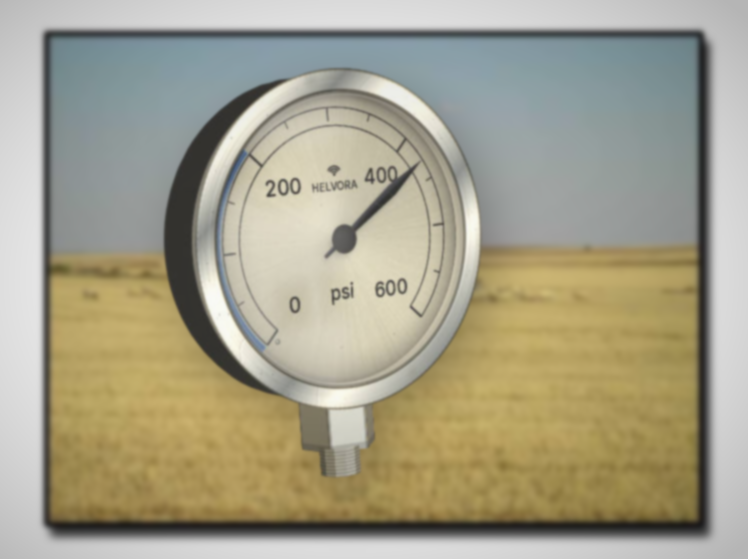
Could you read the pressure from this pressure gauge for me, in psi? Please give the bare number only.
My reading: 425
